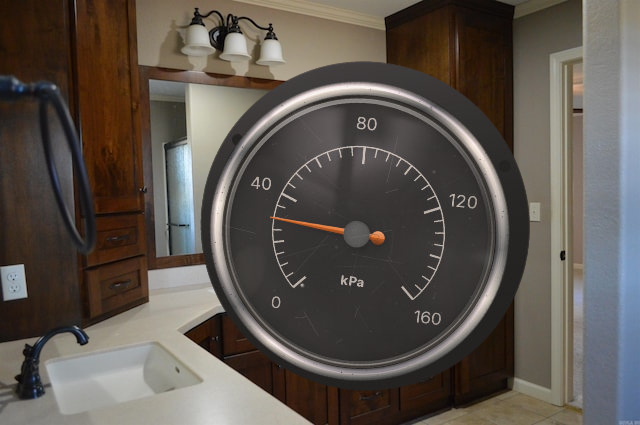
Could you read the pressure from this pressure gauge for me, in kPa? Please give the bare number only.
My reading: 30
